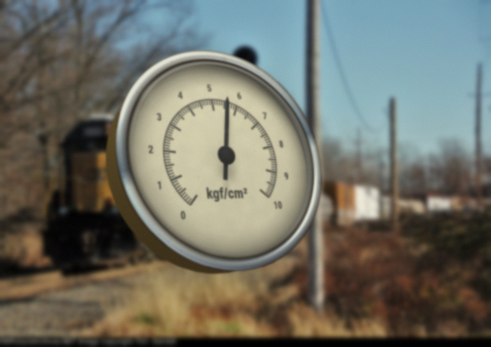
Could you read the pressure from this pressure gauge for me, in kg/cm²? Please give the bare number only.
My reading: 5.5
